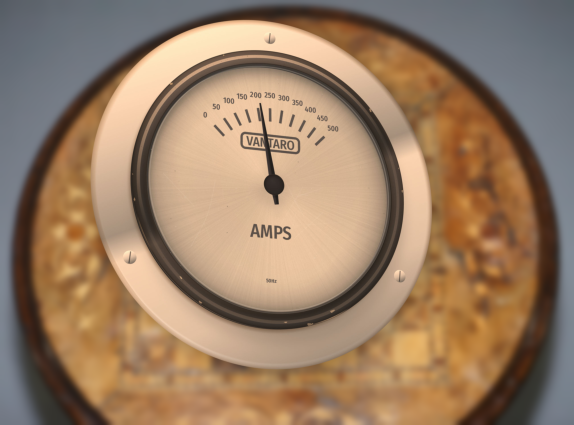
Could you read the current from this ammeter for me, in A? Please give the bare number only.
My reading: 200
